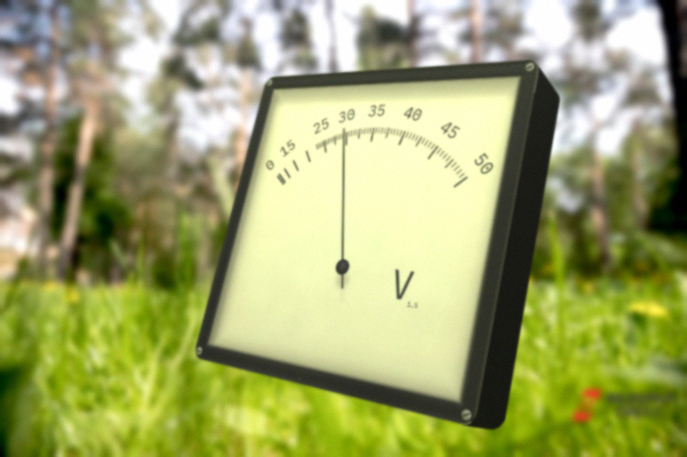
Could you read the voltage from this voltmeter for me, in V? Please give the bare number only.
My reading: 30
